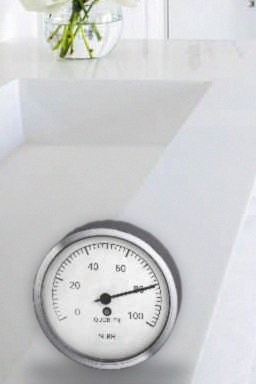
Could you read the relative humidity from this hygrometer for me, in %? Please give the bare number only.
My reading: 80
